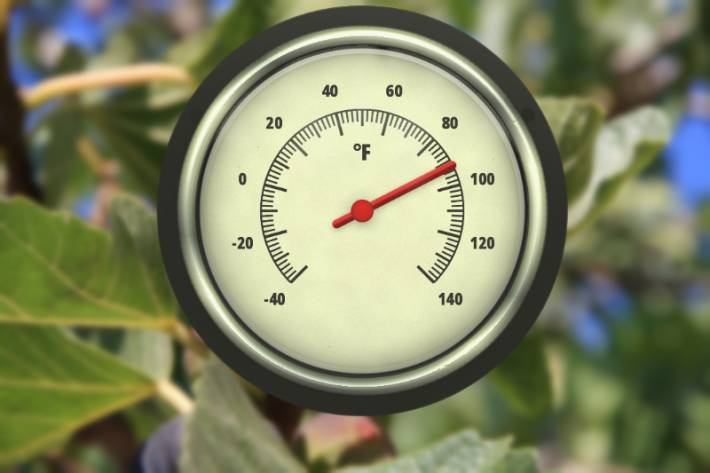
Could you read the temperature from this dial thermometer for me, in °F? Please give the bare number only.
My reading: 92
